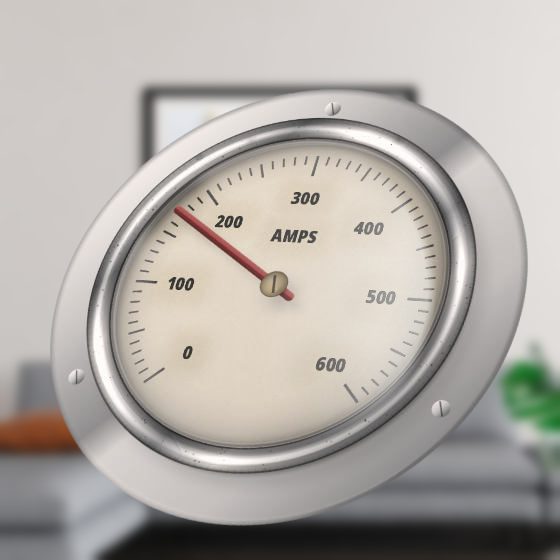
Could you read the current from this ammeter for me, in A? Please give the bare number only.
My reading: 170
